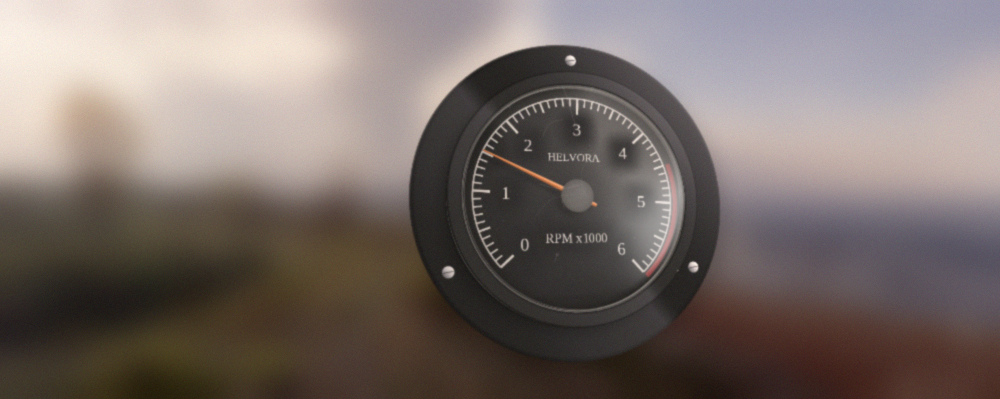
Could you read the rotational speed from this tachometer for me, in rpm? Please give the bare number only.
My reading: 1500
